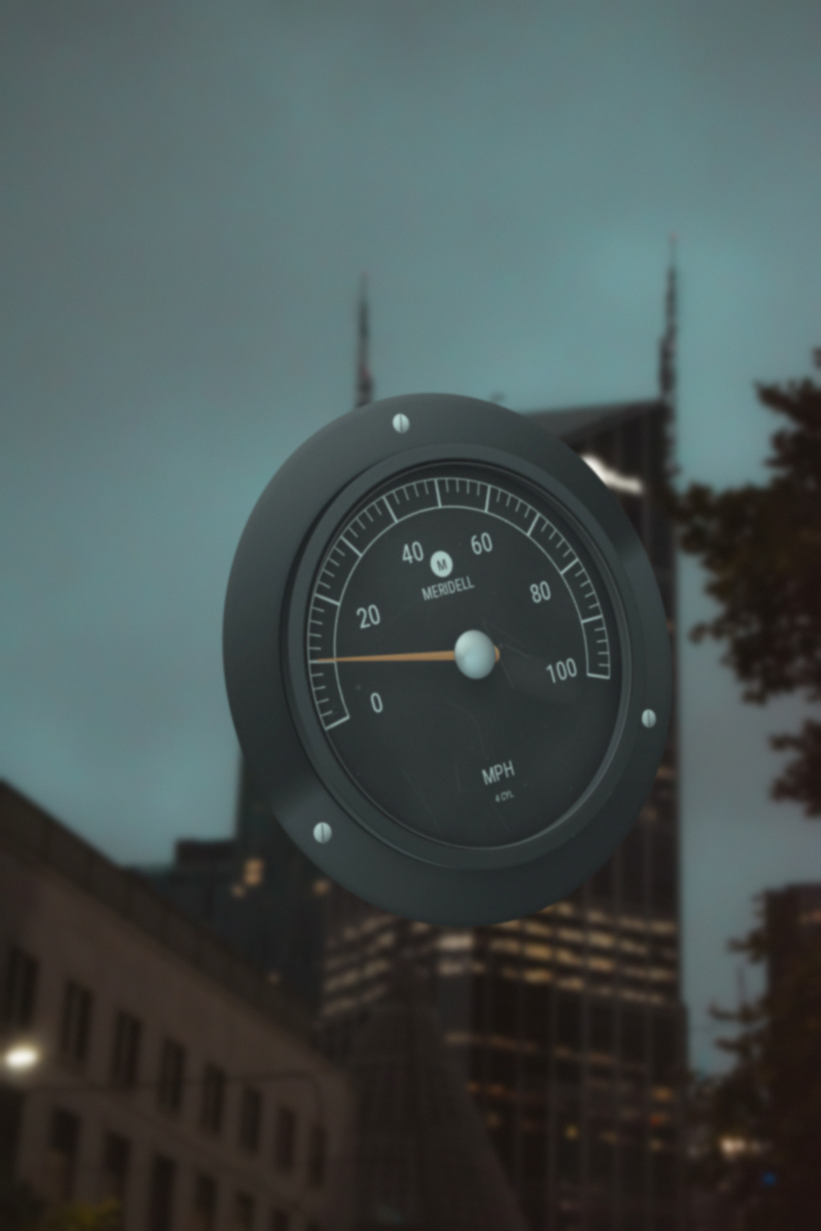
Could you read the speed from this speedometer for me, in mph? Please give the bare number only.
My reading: 10
